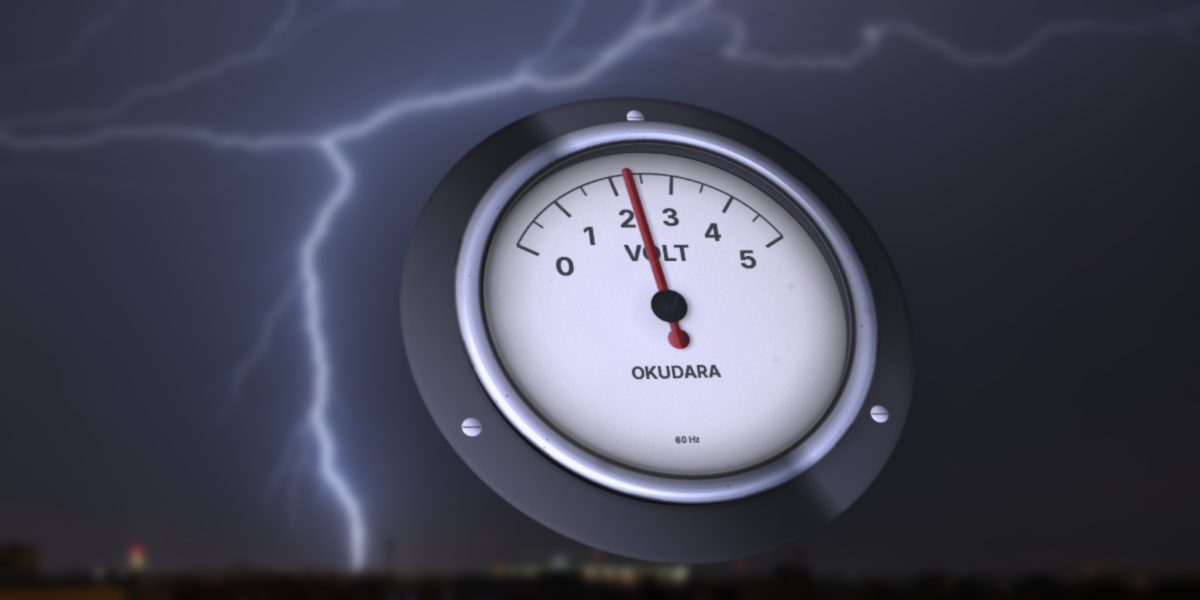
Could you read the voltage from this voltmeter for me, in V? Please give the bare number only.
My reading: 2.25
